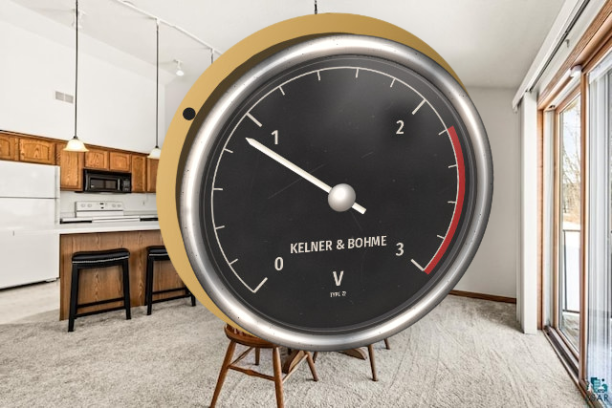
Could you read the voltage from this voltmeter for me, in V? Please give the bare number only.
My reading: 0.9
